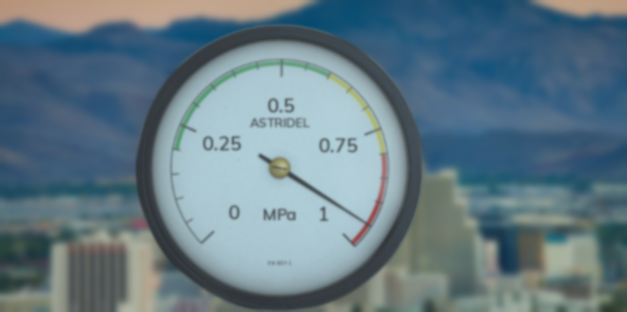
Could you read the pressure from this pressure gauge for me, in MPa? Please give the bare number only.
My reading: 0.95
